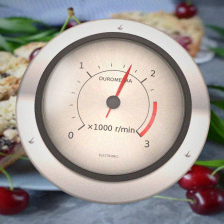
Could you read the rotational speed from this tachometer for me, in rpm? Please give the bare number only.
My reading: 1700
